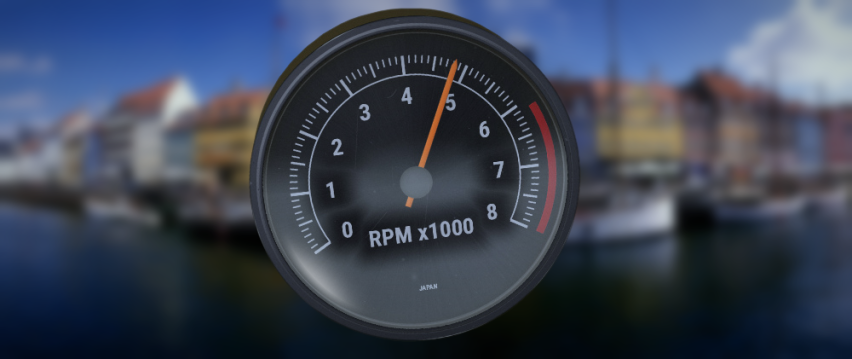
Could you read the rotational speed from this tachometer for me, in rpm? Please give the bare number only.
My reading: 4800
